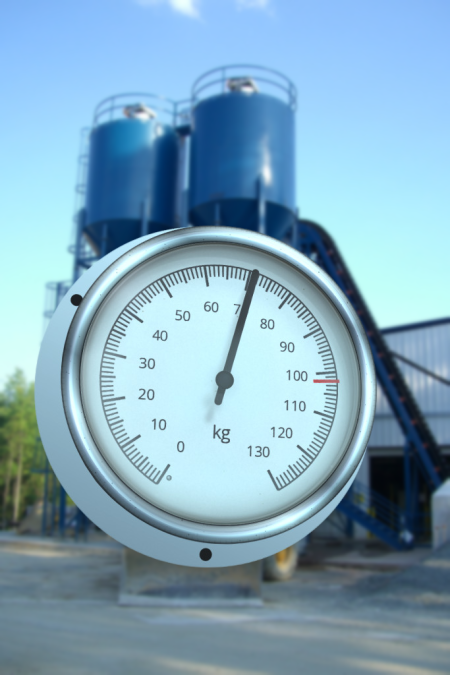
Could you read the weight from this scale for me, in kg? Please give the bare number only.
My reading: 71
